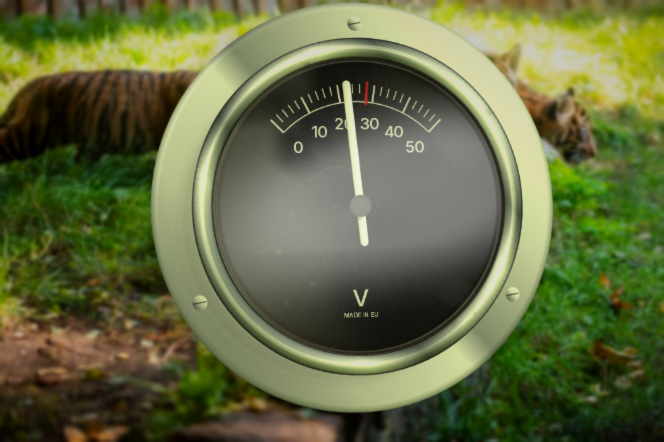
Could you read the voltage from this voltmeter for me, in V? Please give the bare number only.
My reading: 22
